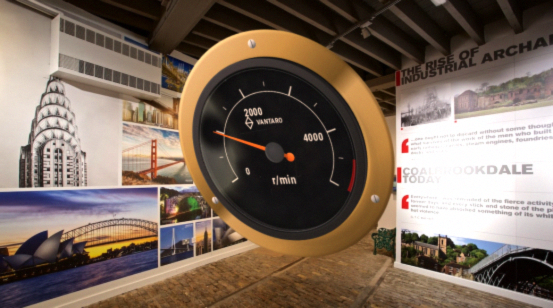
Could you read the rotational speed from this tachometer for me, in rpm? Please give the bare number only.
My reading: 1000
